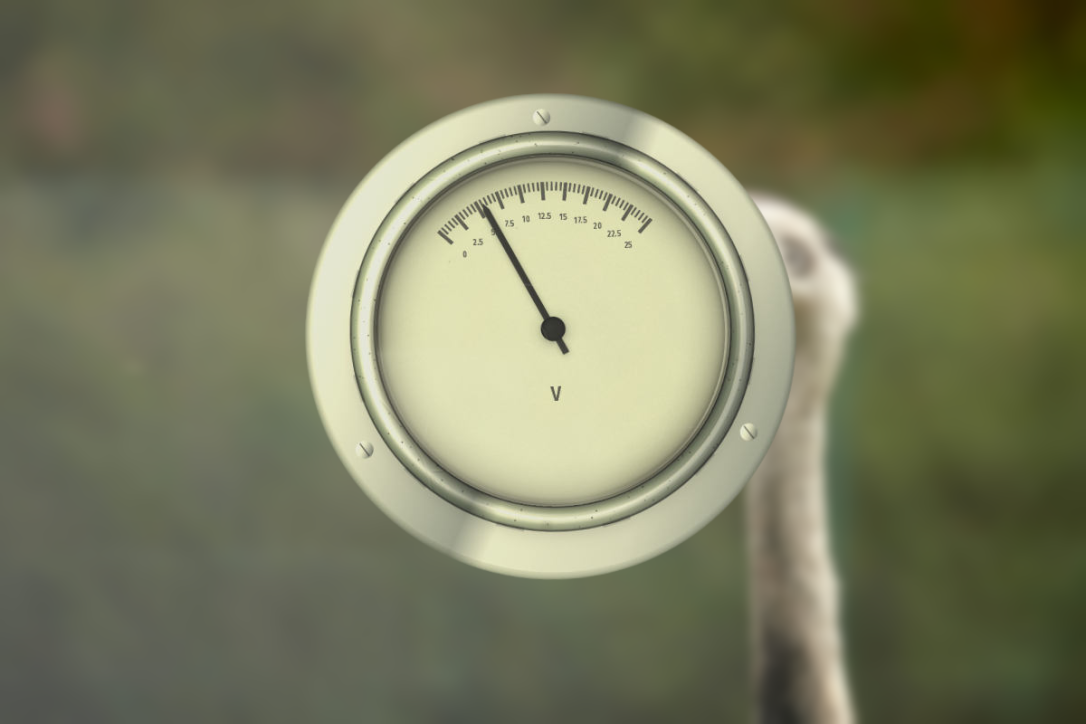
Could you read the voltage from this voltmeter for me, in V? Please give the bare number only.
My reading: 5.5
